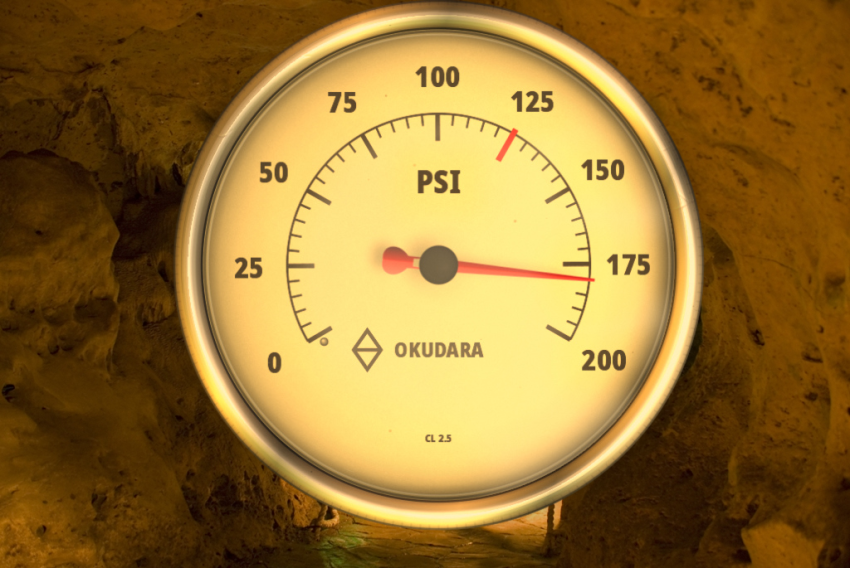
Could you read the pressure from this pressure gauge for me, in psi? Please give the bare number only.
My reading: 180
